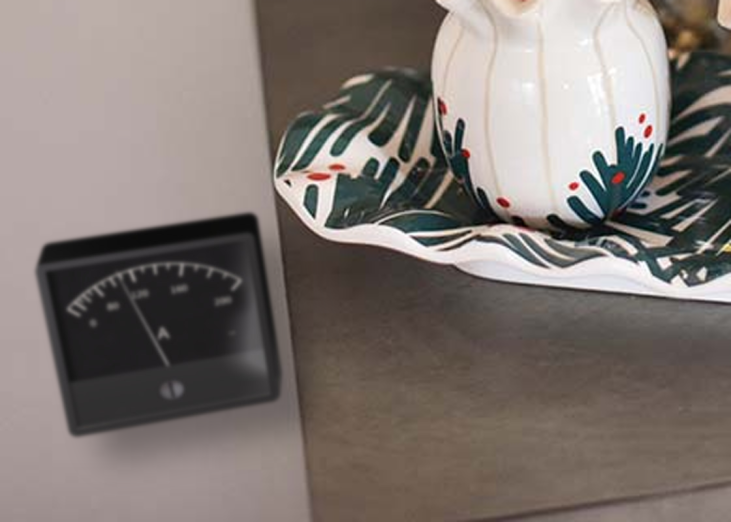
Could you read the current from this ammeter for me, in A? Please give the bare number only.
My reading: 110
